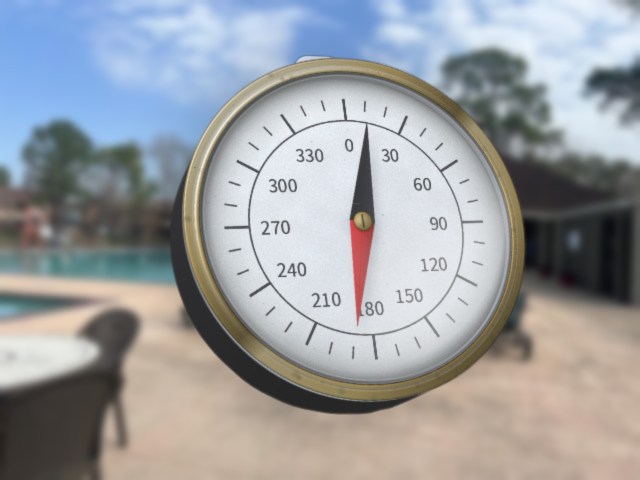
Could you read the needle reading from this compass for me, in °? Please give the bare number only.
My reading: 190
